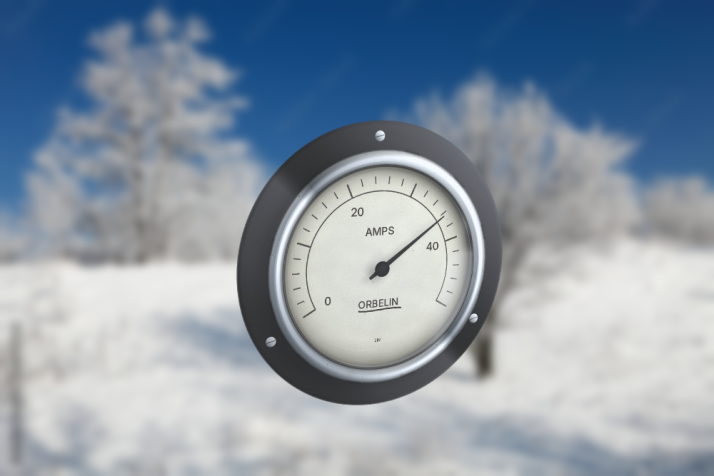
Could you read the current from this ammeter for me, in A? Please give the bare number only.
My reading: 36
